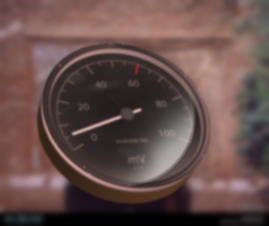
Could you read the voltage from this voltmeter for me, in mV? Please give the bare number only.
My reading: 5
